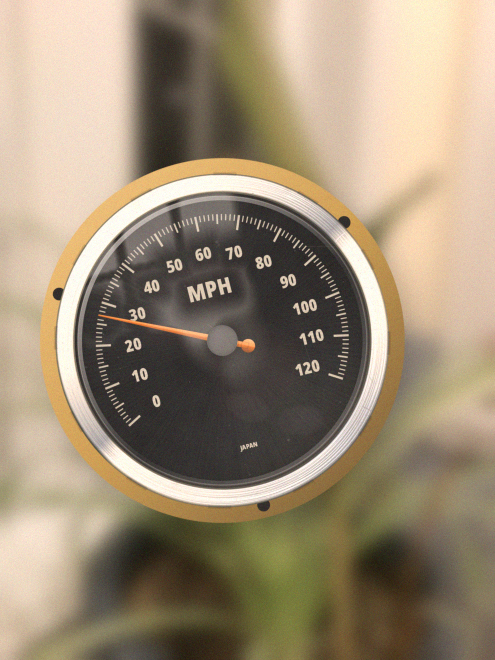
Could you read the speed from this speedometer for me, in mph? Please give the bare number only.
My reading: 27
